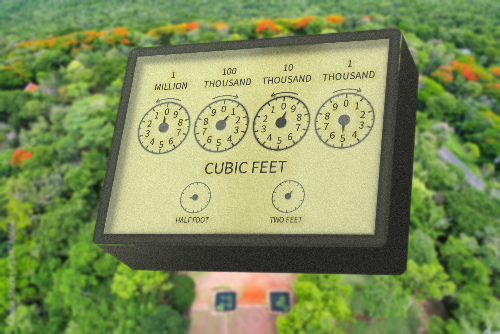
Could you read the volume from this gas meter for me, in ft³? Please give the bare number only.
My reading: 9500
